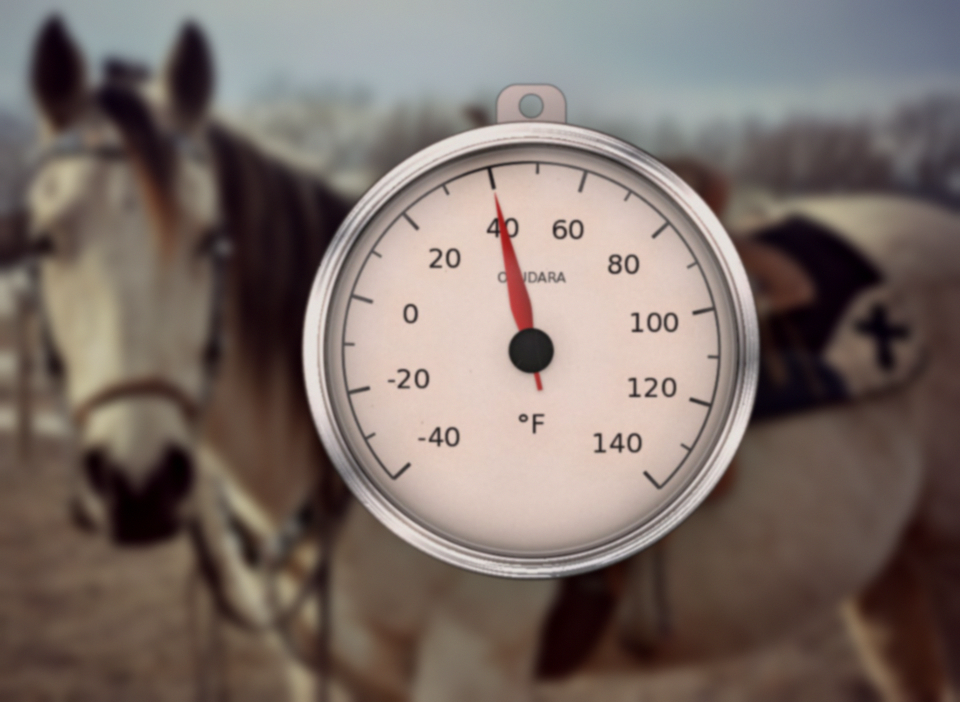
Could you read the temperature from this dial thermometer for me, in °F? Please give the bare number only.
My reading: 40
